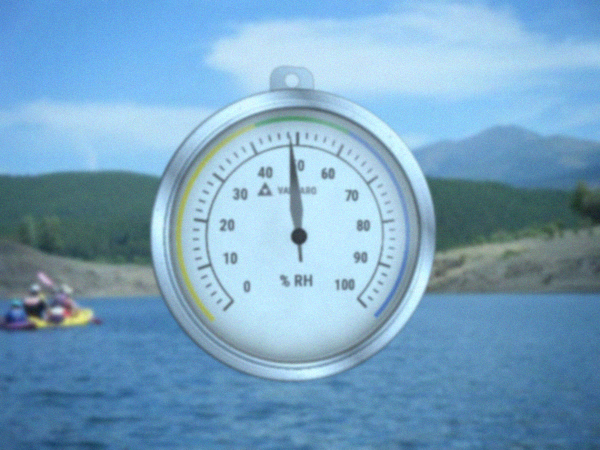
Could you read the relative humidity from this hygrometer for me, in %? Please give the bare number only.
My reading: 48
